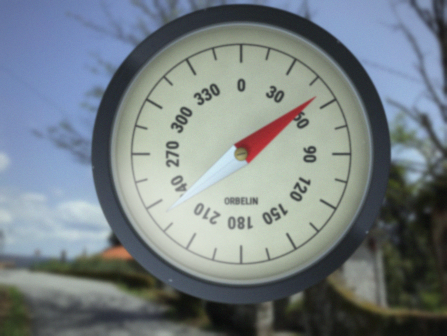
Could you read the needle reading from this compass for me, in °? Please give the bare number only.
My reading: 52.5
